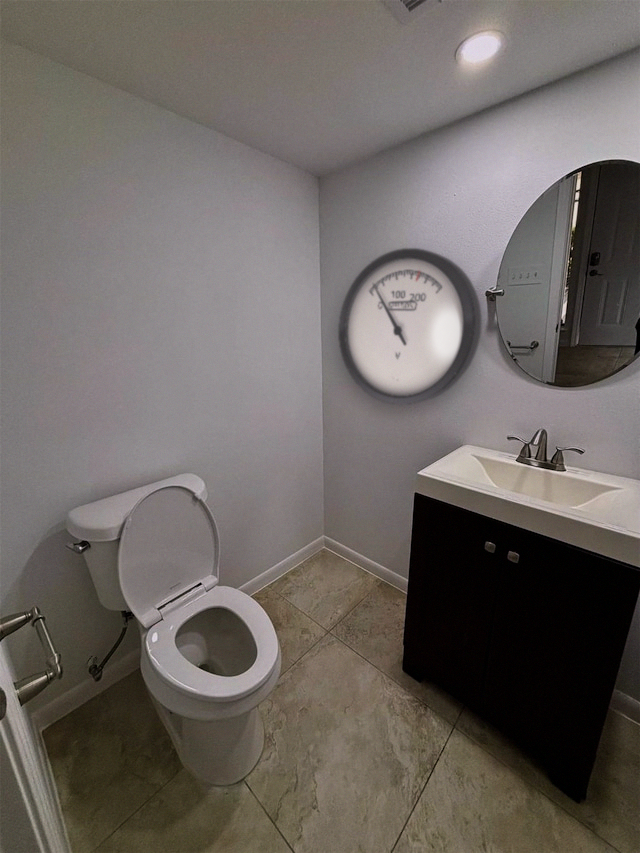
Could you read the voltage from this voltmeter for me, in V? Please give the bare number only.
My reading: 25
